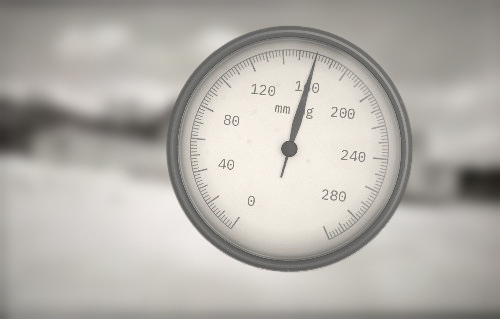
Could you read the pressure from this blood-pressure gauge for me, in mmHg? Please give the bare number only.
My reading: 160
